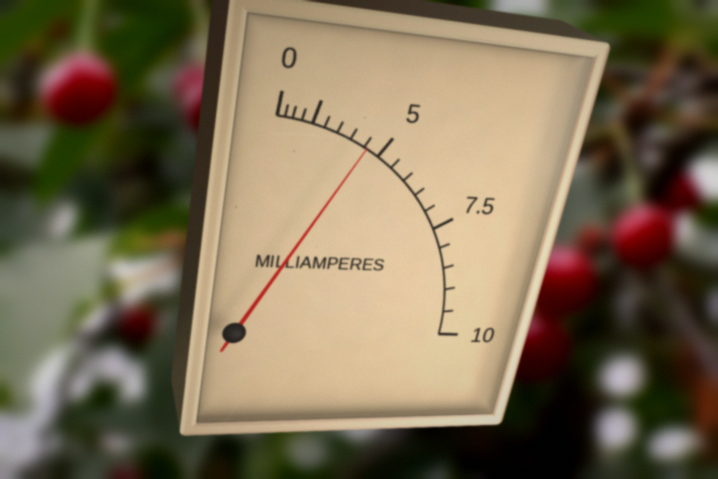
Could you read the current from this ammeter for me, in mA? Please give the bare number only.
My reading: 4.5
